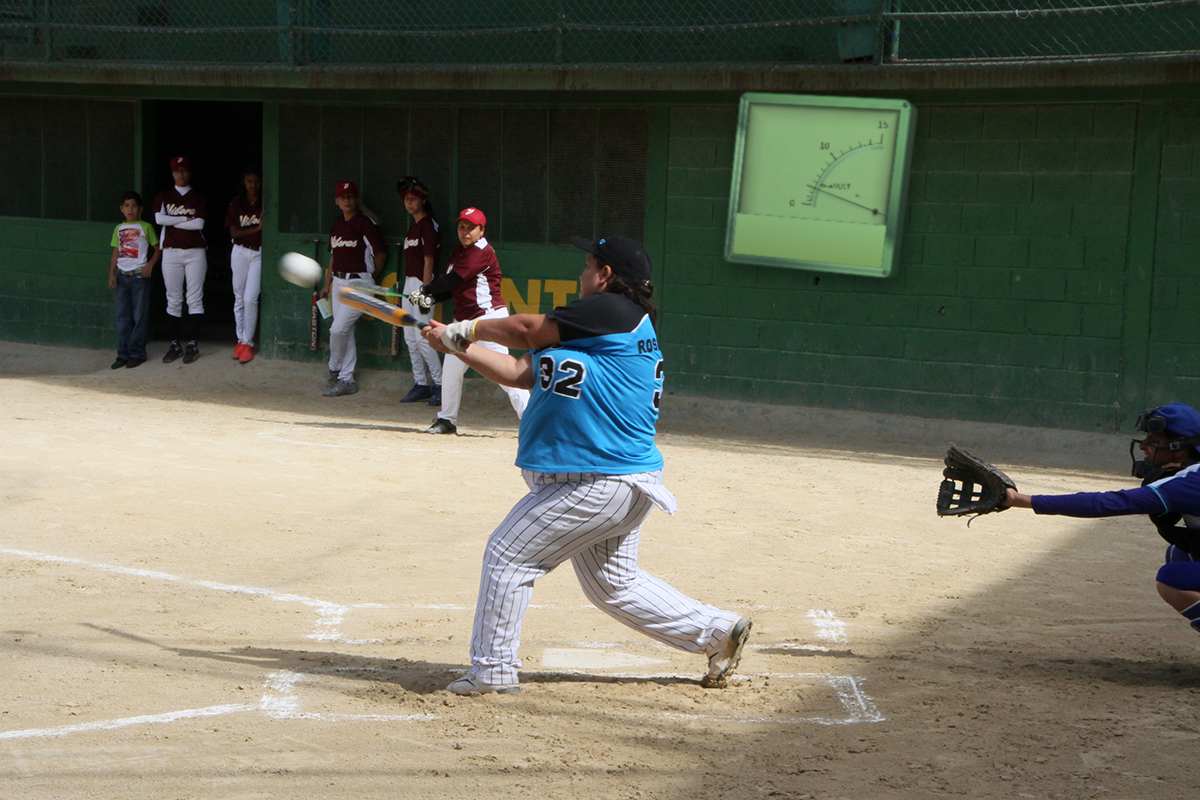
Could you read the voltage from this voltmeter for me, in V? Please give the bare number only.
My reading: 5
